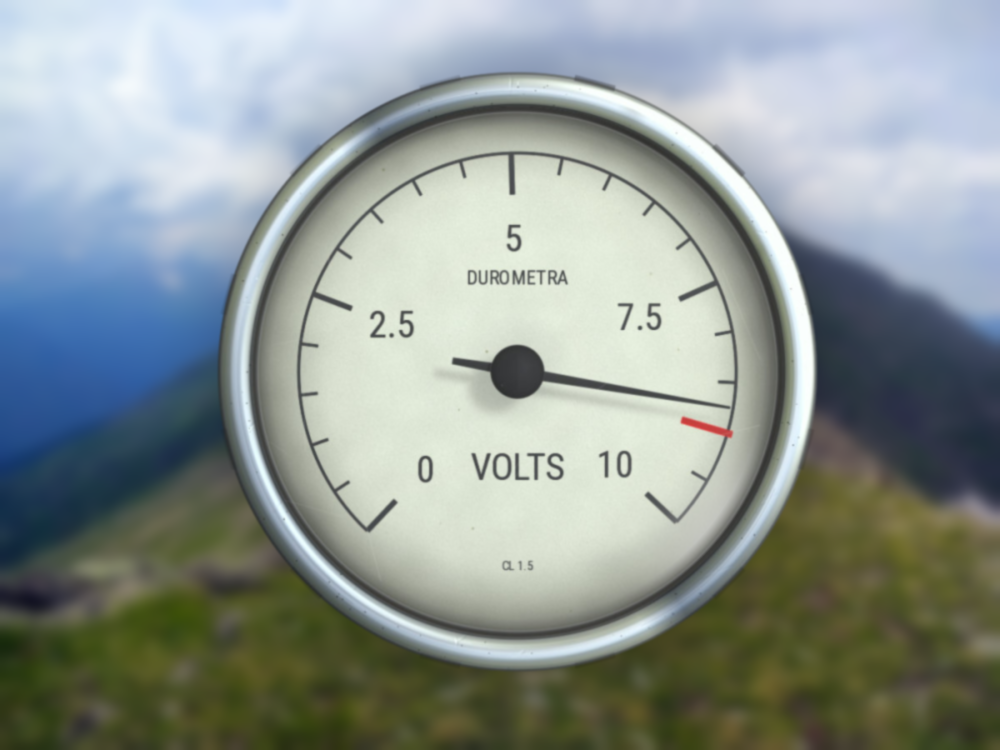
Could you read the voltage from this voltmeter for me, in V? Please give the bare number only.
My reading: 8.75
